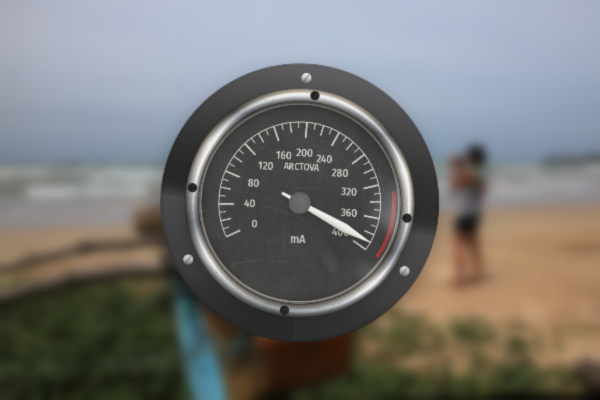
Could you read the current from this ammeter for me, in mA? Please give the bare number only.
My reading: 390
